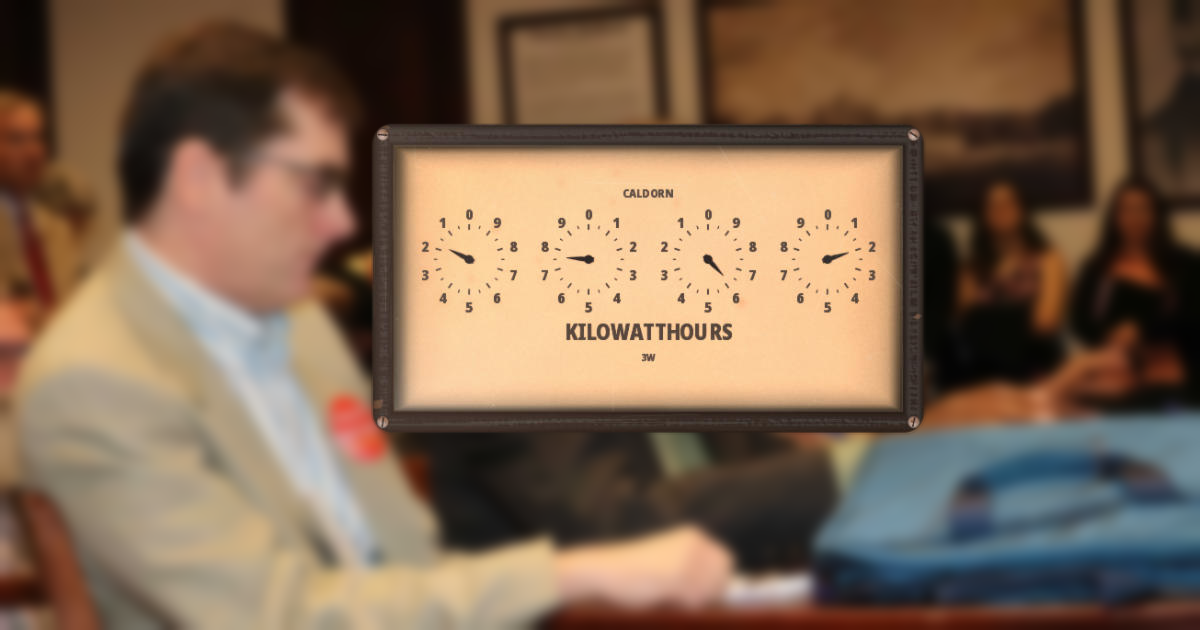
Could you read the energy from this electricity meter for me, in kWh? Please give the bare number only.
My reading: 1762
